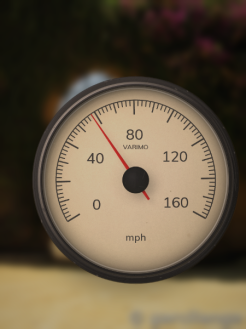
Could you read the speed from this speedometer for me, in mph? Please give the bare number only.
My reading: 58
